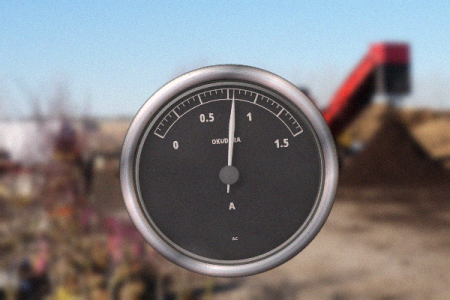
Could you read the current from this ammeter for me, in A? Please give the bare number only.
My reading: 0.8
